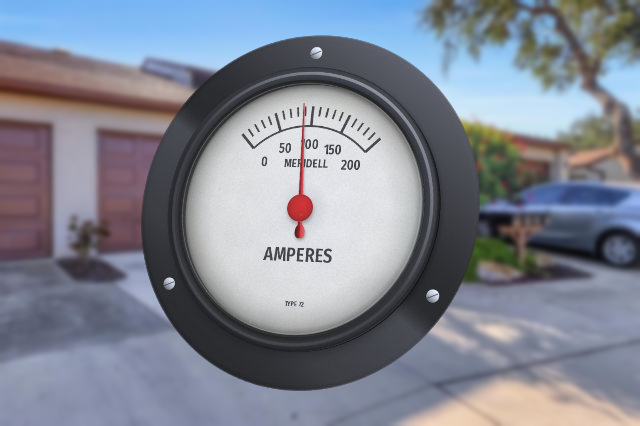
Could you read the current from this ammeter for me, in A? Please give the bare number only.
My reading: 90
